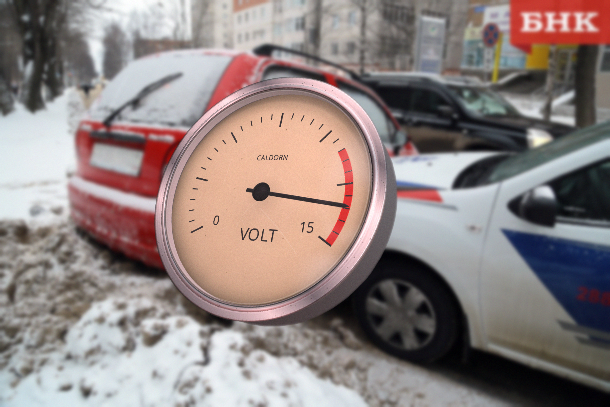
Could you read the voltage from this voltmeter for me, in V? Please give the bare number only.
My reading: 13.5
